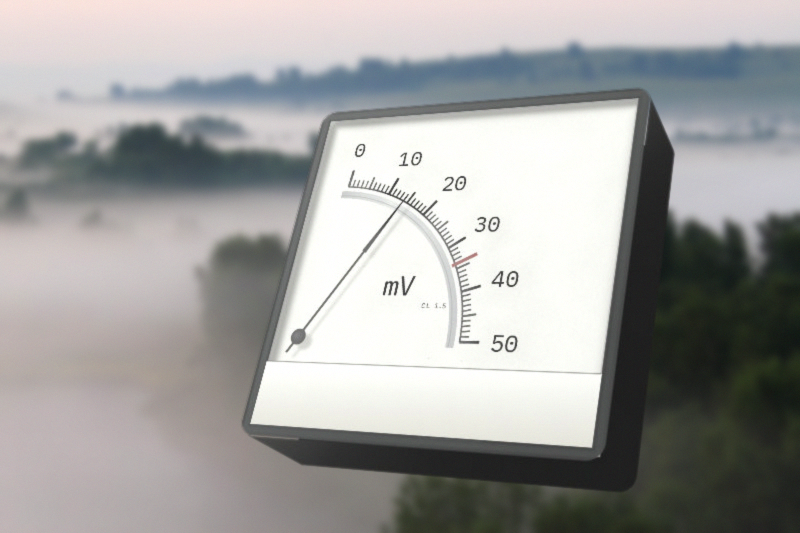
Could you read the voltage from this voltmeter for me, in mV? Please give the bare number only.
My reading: 15
